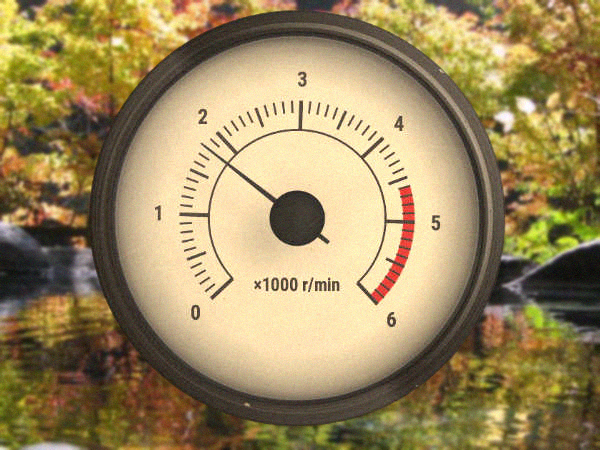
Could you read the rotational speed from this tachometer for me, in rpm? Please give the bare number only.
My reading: 1800
